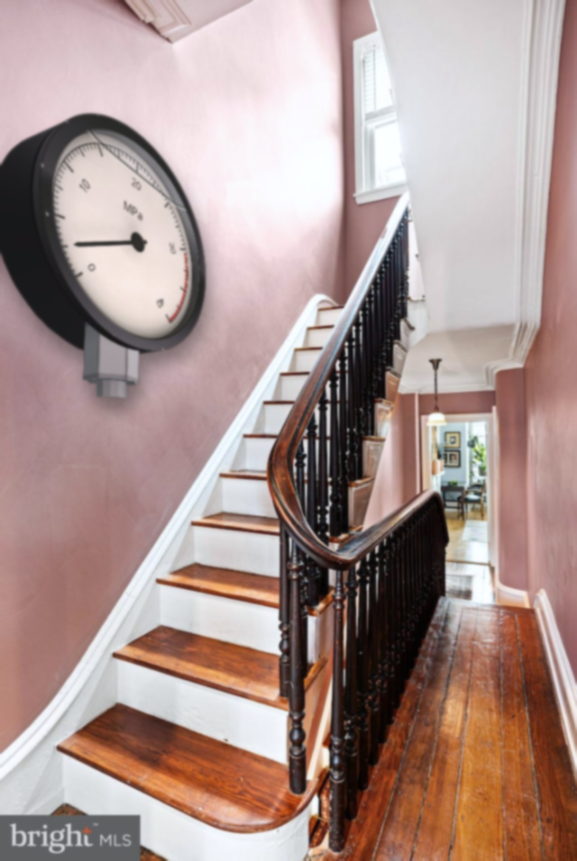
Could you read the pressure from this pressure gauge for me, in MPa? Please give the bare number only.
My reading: 2.5
